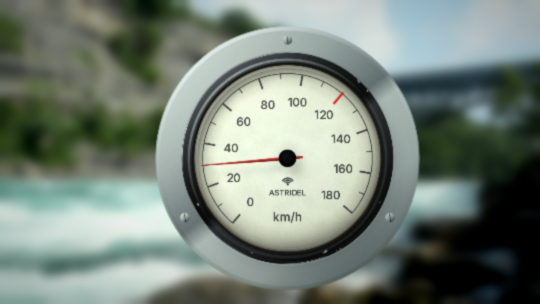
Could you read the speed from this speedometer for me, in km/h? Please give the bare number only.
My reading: 30
